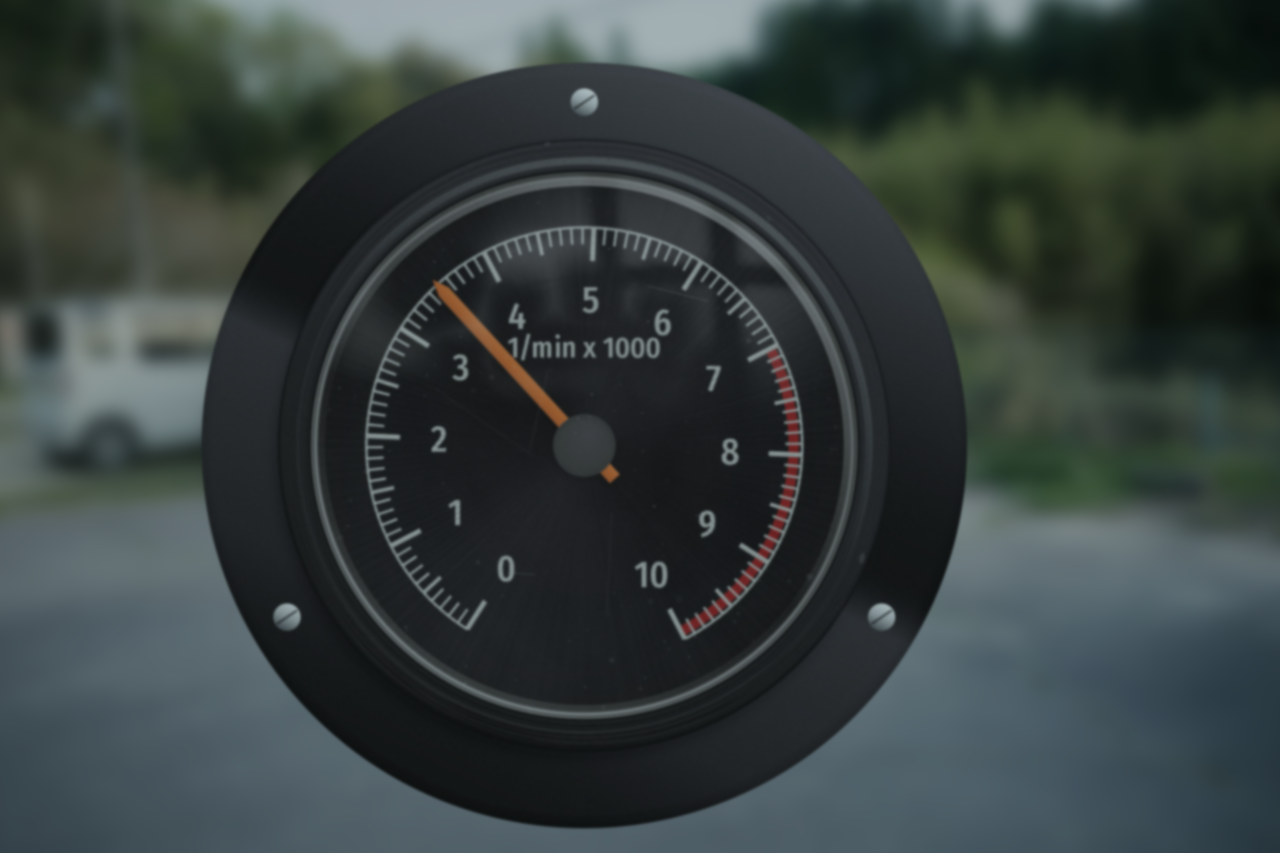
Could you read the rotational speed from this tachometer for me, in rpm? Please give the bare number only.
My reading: 3500
